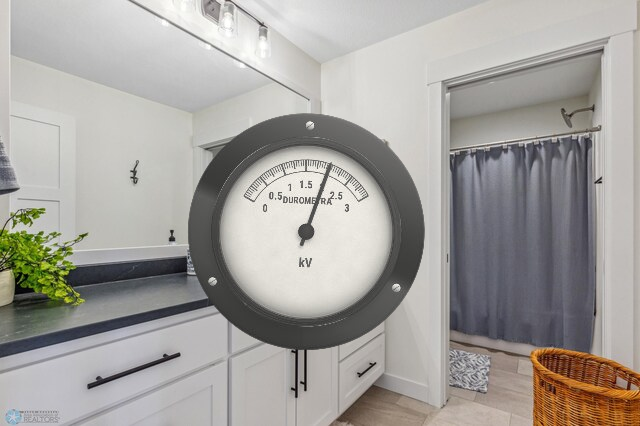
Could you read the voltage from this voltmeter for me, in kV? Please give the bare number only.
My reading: 2
